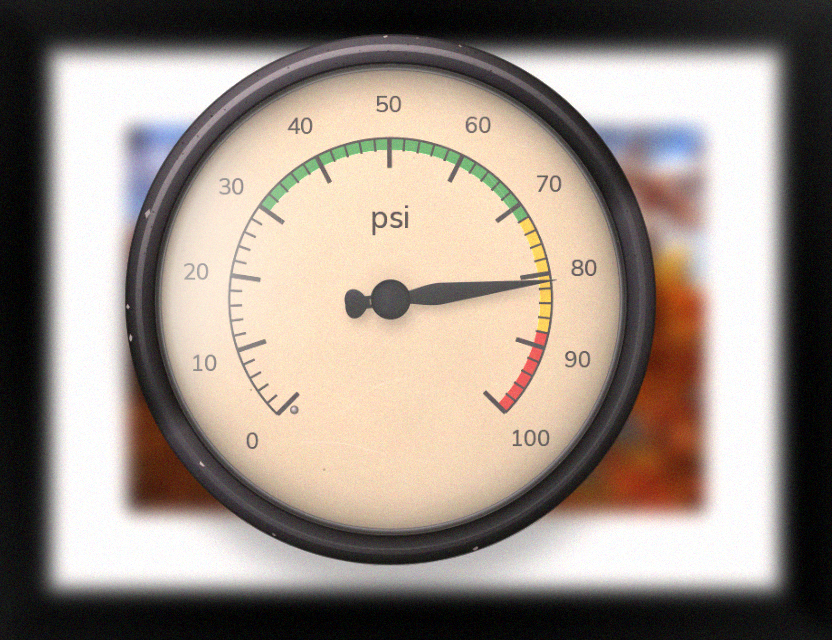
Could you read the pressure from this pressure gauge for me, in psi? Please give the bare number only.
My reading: 81
